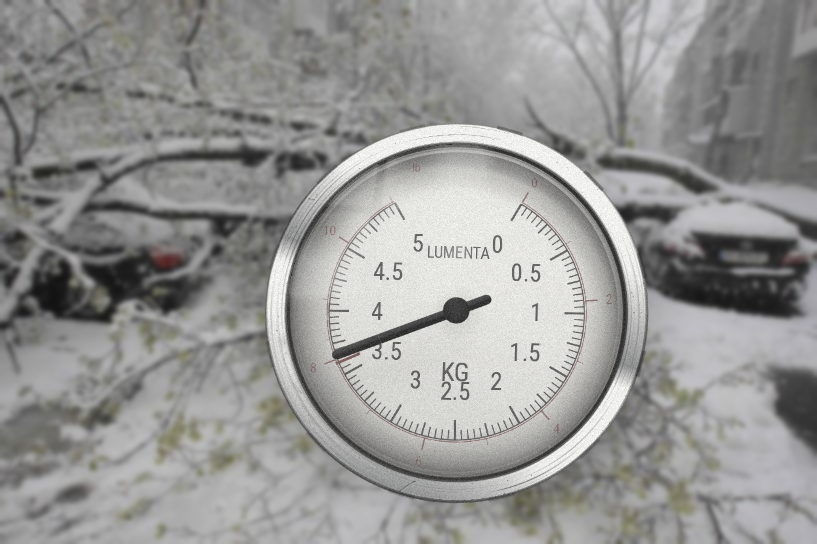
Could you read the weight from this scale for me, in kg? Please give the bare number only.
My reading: 3.65
